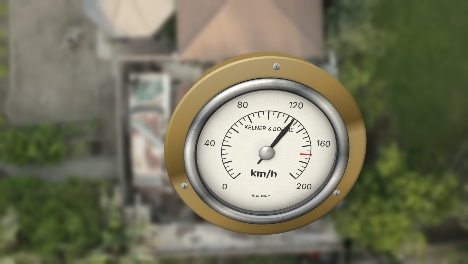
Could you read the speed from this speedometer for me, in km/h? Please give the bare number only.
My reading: 125
